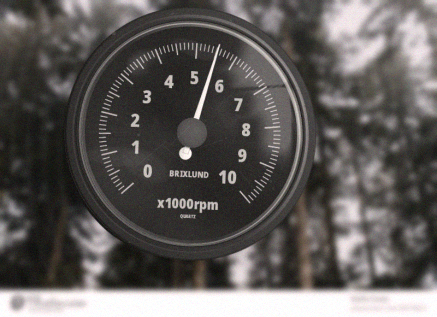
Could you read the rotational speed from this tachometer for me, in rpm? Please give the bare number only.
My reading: 5500
